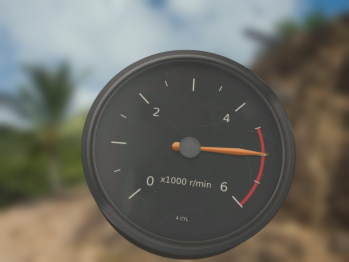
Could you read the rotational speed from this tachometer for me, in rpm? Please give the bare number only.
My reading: 5000
